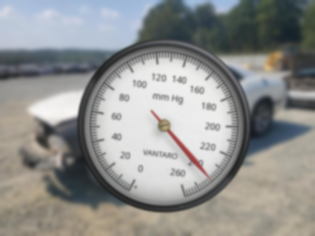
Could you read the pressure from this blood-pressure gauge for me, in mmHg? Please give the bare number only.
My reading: 240
